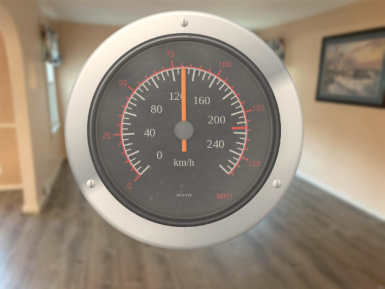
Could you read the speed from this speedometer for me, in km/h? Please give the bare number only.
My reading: 130
